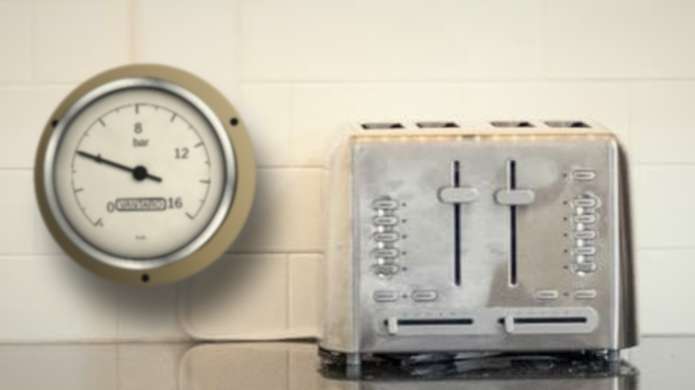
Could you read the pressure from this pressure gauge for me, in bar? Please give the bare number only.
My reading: 4
